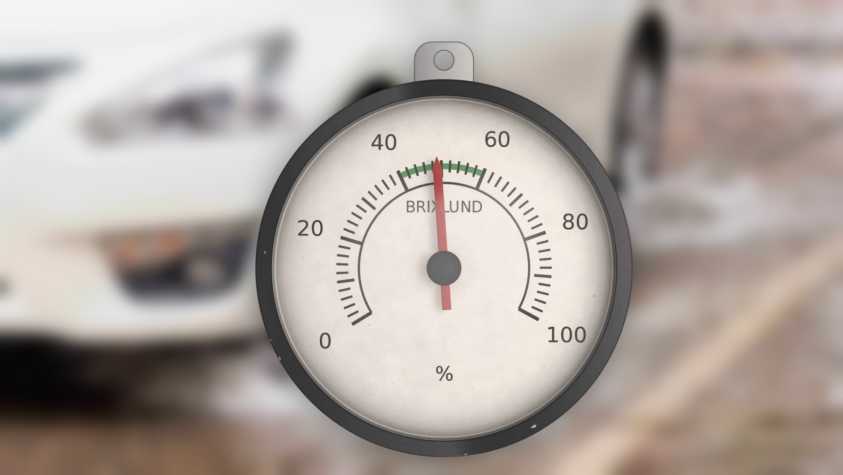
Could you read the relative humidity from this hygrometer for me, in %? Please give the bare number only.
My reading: 49
